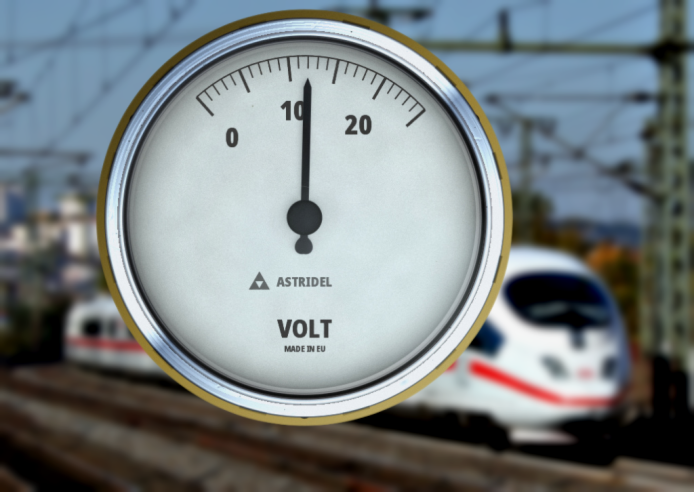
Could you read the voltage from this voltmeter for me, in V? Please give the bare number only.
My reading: 12
